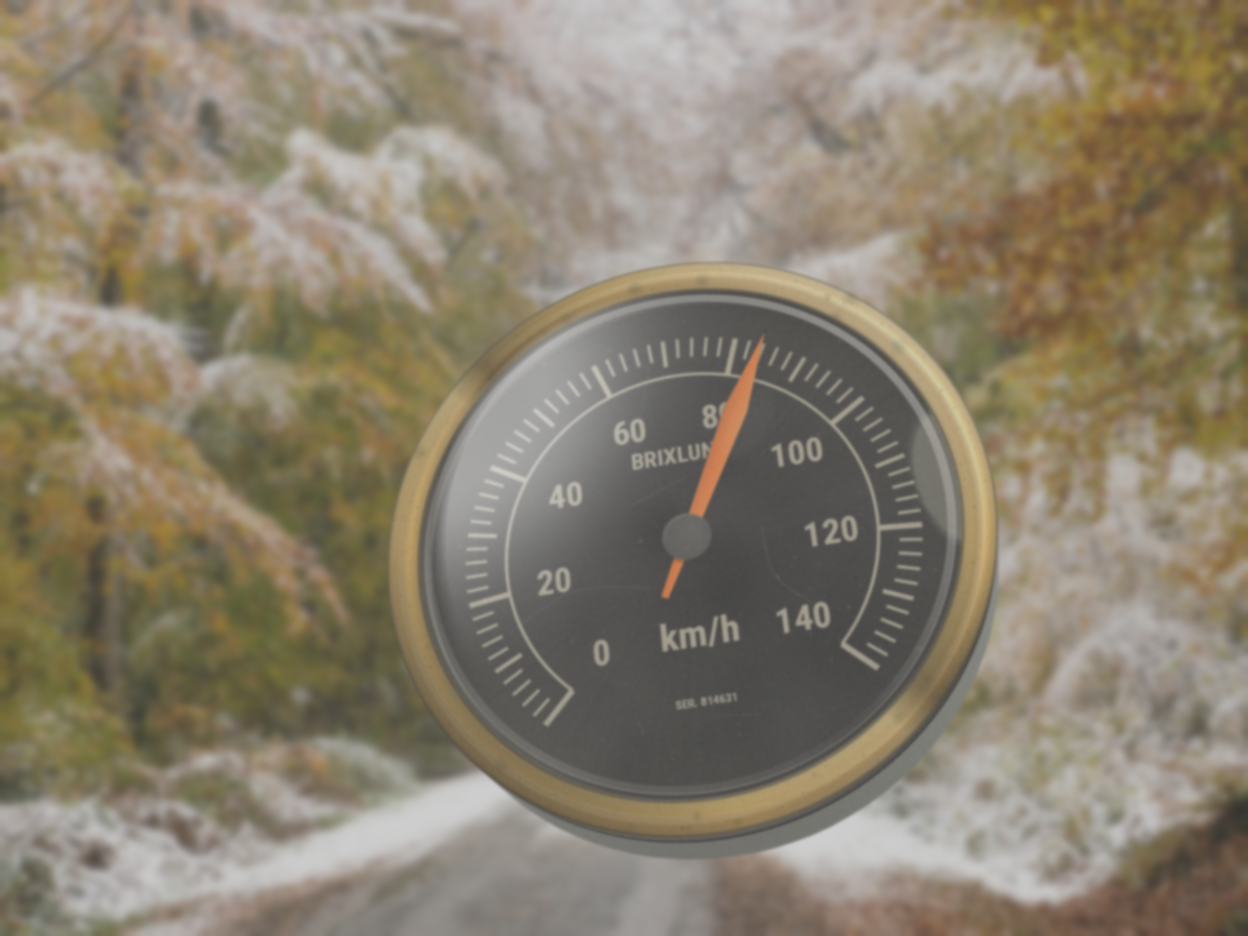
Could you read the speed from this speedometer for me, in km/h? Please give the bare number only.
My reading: 84
